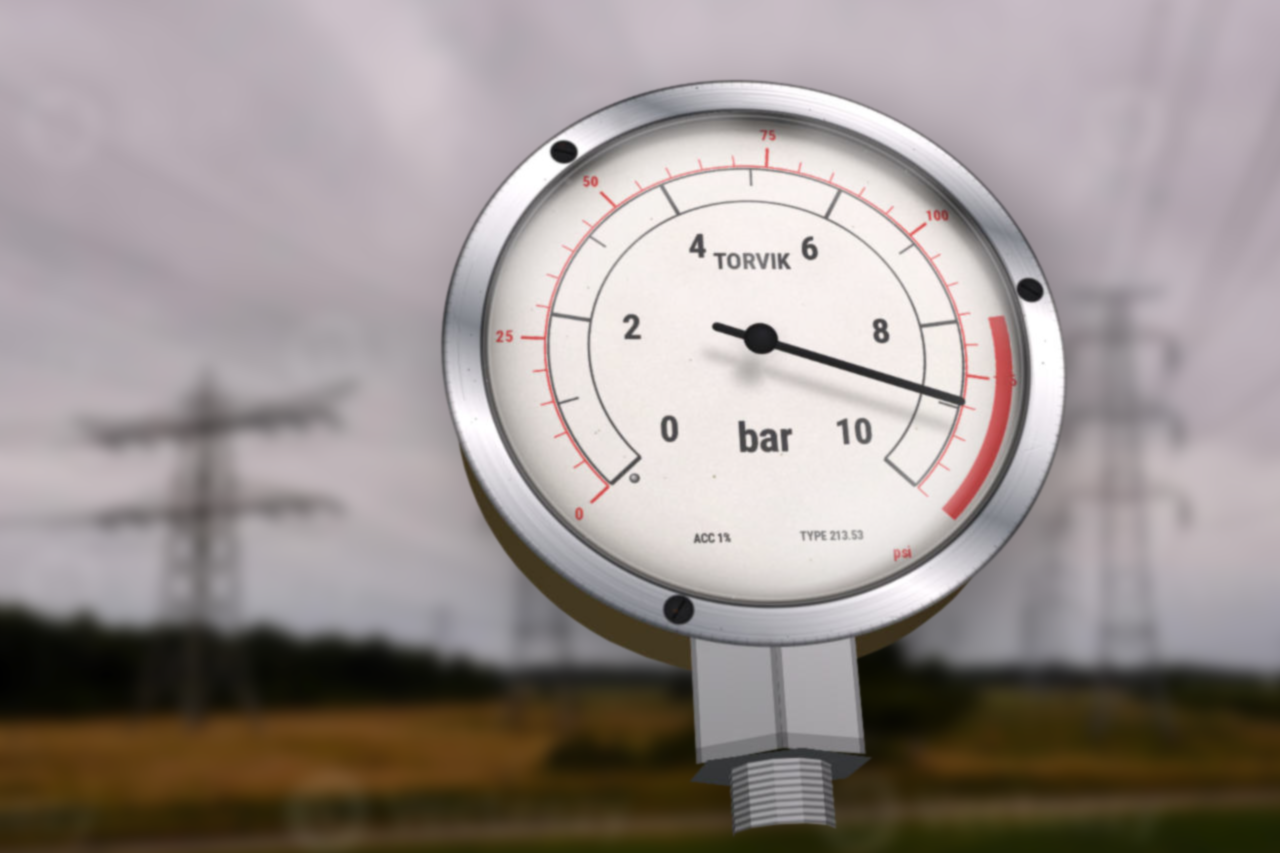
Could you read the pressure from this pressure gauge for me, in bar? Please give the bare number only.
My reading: 9
